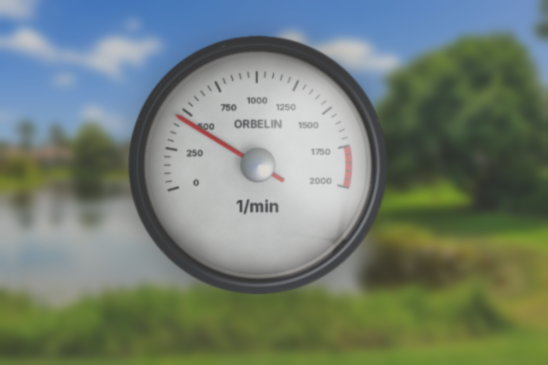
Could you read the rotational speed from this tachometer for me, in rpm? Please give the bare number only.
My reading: 450
